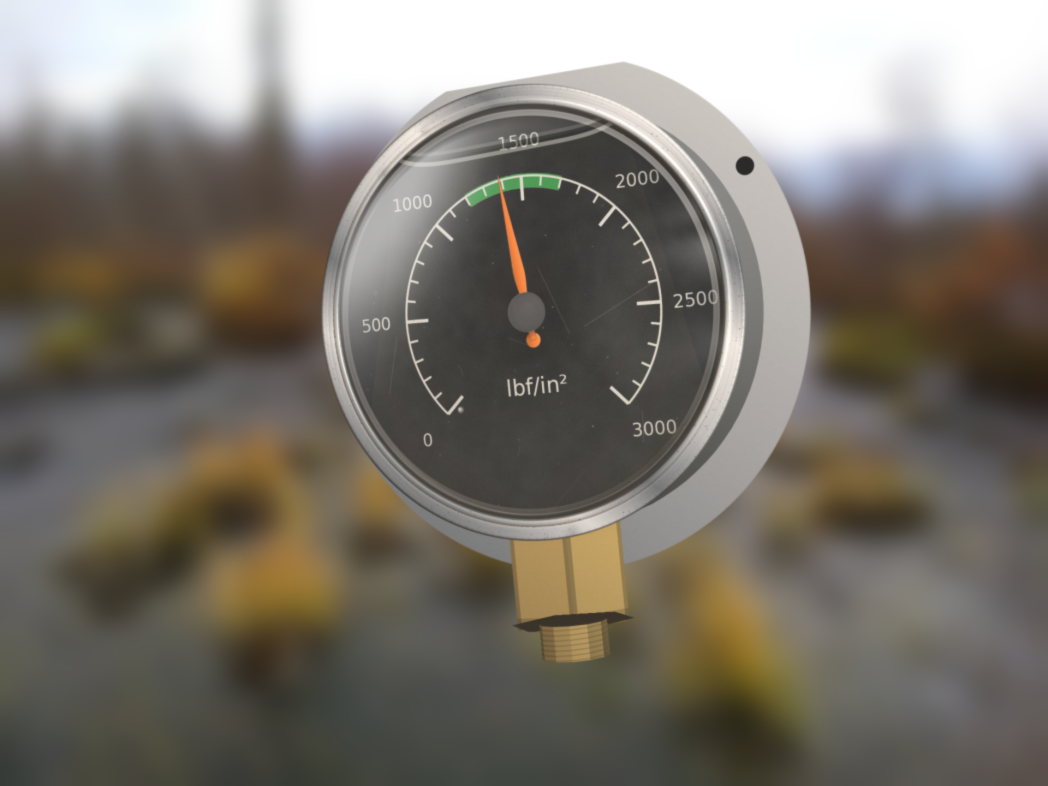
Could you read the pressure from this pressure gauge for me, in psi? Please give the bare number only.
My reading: 1400
